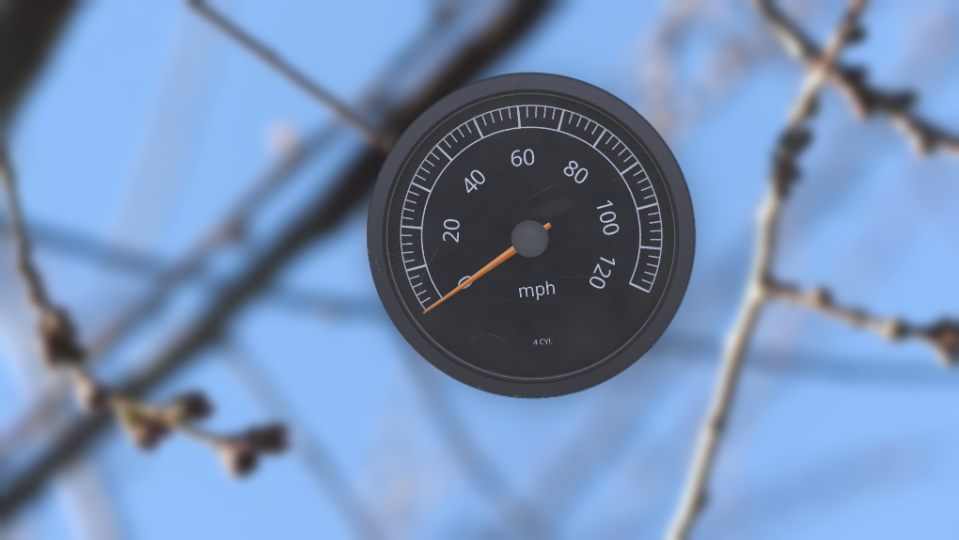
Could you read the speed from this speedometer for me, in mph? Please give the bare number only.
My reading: 0
